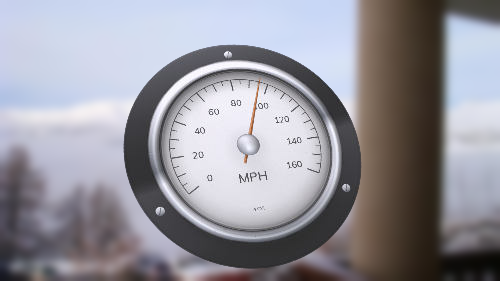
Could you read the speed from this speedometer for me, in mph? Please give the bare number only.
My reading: 95
